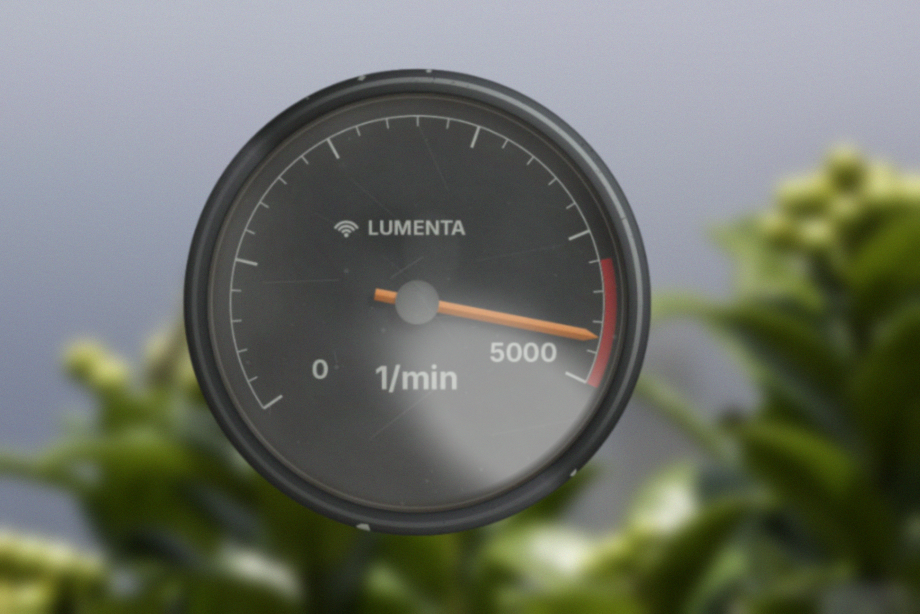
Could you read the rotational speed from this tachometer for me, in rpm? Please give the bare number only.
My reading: 4700
